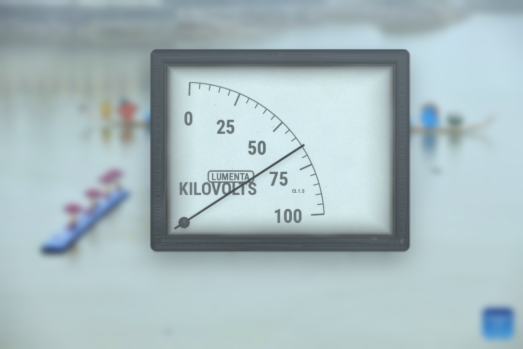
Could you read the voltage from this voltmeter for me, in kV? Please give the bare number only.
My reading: 65
